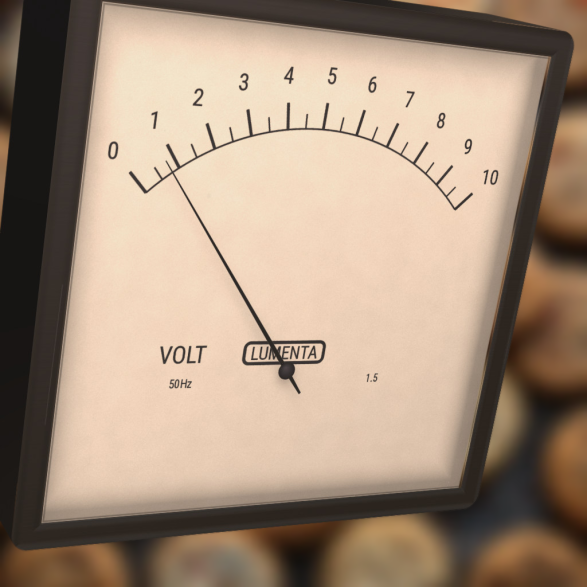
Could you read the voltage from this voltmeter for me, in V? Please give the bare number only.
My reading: 0.75
